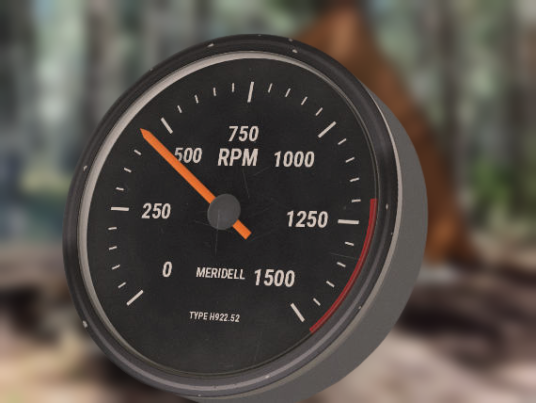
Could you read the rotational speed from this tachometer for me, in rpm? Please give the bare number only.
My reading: 450
